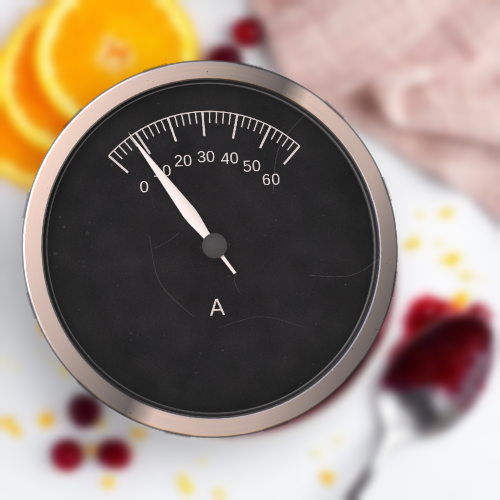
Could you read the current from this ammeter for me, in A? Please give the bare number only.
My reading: 8
